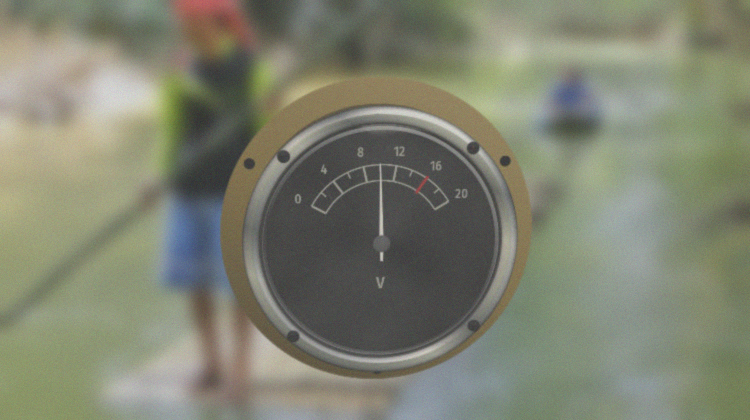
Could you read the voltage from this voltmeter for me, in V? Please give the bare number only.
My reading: 10
